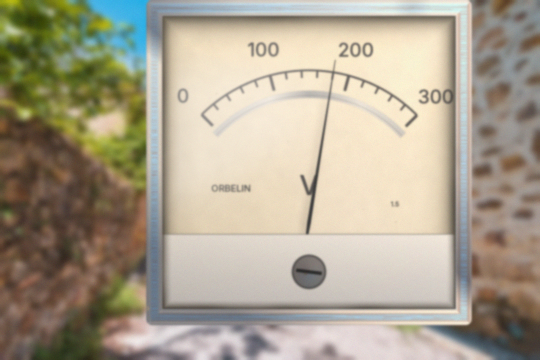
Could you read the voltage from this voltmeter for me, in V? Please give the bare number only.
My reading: 180
